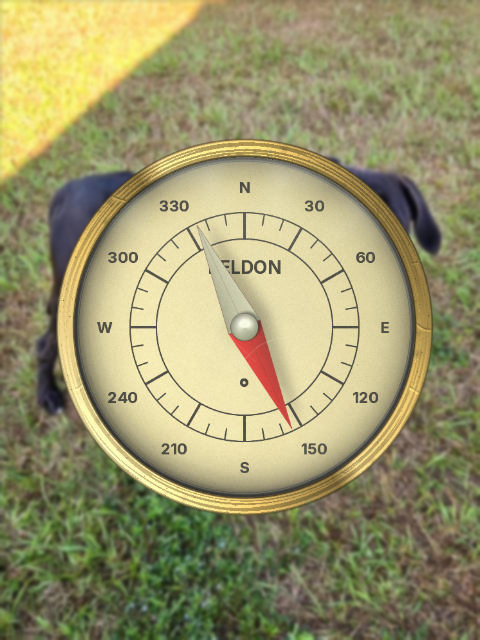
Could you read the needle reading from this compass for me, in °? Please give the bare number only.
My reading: 155
